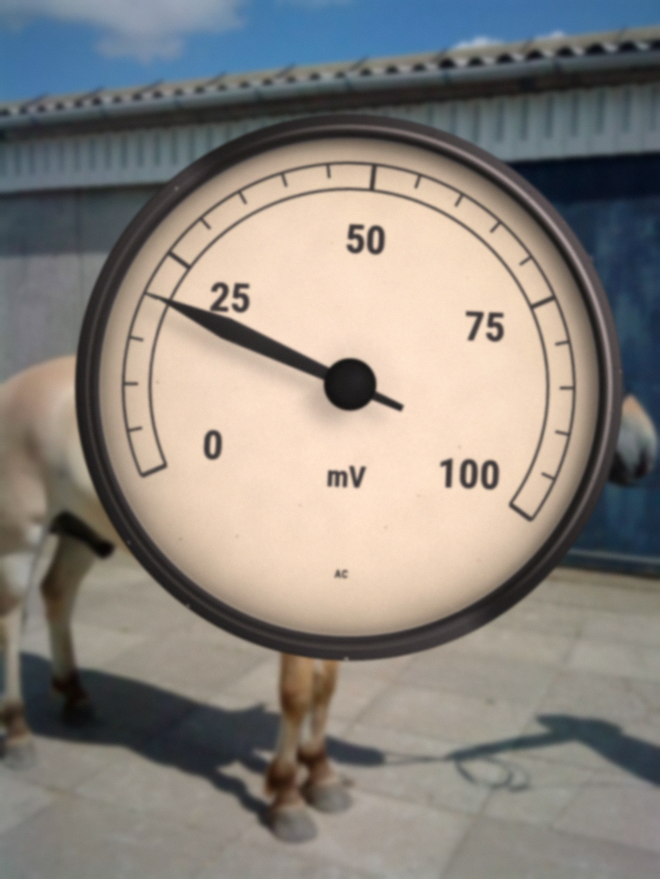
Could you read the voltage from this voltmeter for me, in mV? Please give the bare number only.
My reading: 20
